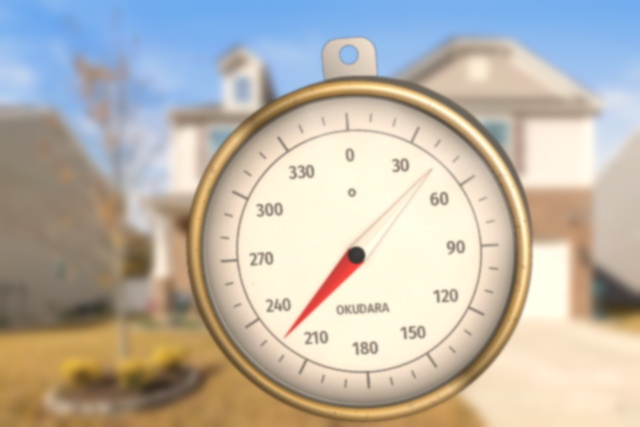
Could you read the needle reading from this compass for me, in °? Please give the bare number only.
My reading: 225
